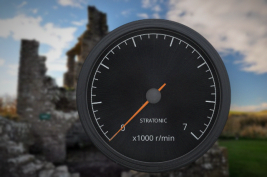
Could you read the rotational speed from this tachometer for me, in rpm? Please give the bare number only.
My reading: 0
